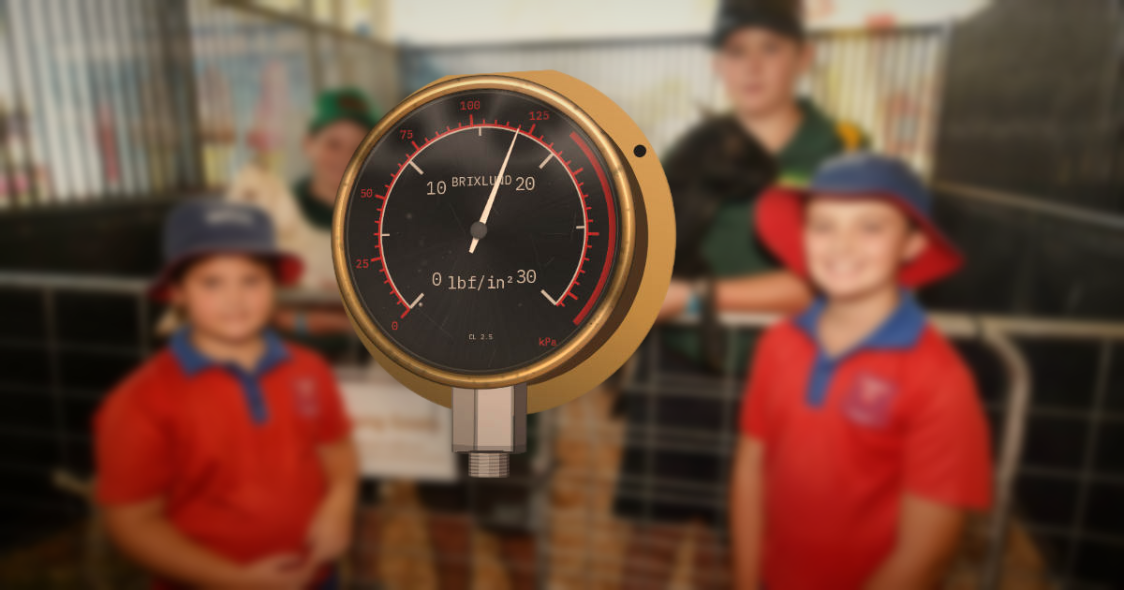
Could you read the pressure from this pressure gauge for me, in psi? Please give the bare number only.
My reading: 17.5
